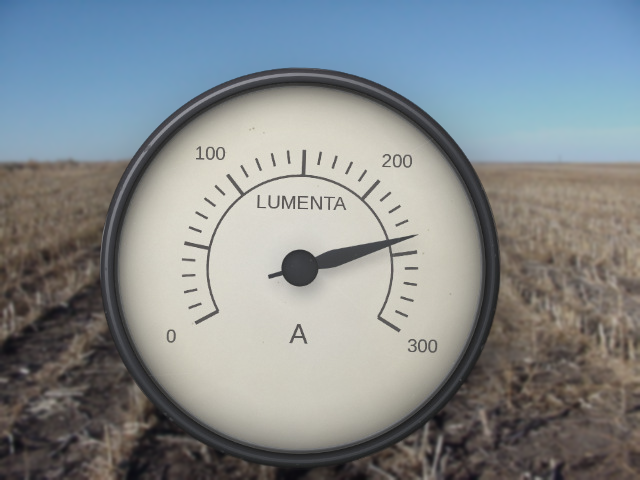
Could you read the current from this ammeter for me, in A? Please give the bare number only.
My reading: 240
